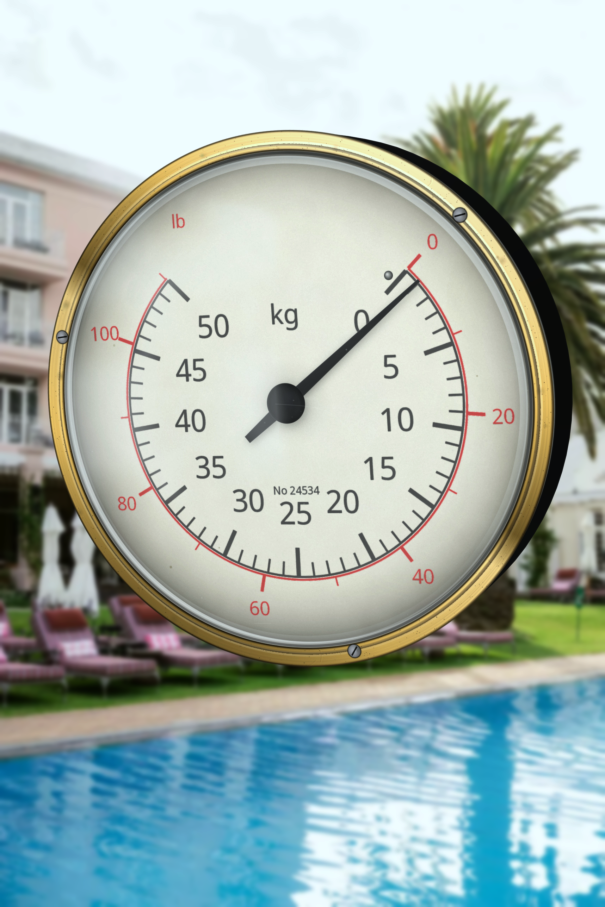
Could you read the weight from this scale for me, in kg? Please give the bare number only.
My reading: 1
